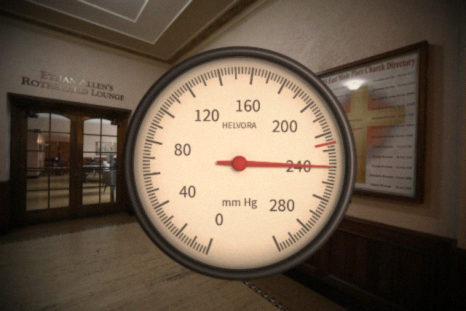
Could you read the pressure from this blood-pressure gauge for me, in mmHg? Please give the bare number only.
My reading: 240
